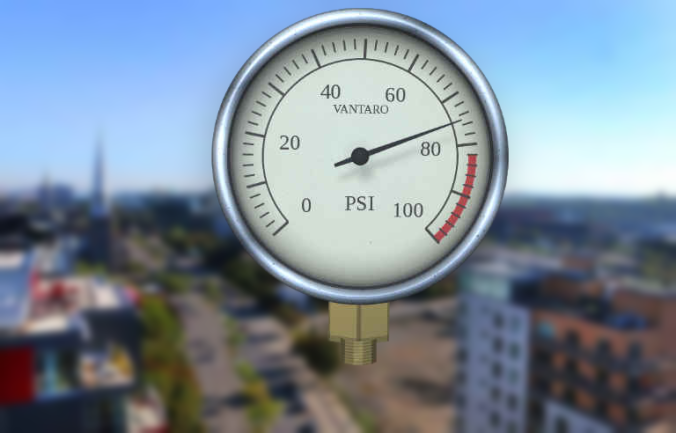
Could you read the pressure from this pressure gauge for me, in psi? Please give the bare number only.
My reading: 75
